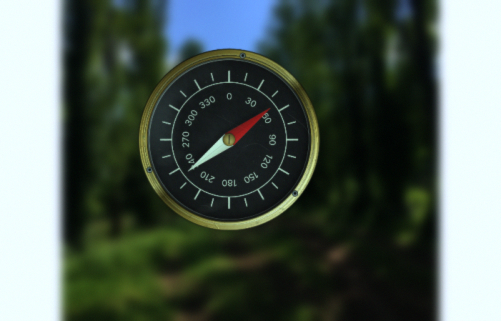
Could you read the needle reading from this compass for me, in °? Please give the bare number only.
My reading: 52.5
